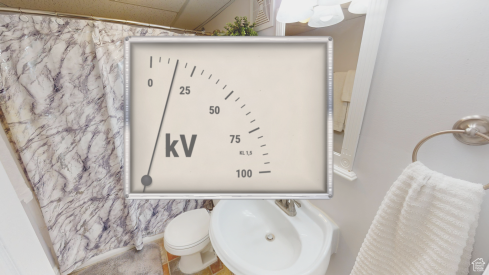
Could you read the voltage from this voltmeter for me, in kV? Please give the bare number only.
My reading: 15
